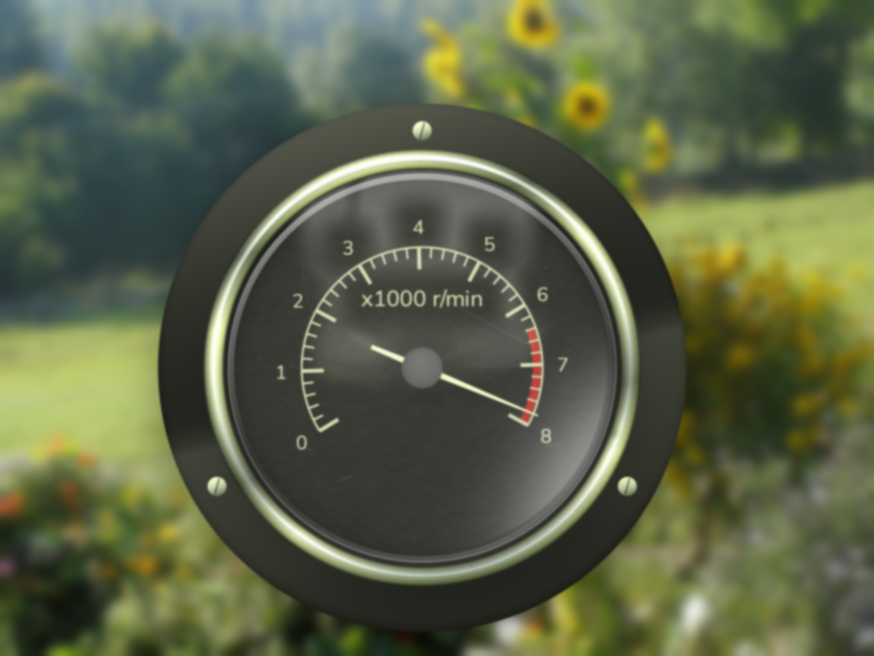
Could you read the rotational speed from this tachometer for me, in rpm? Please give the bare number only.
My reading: 7800
